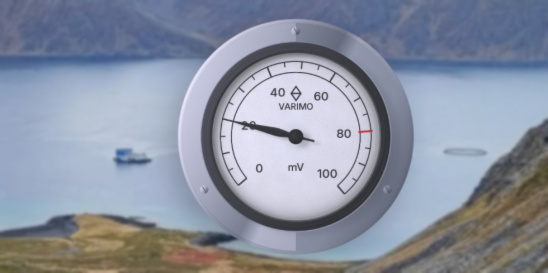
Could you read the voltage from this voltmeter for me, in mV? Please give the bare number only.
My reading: 20
